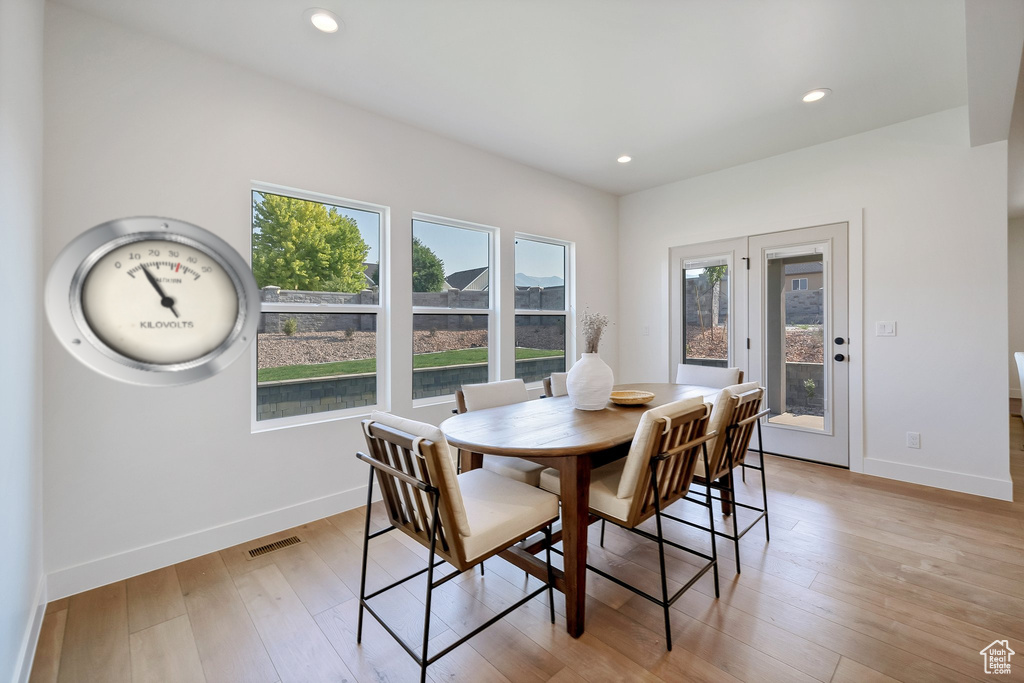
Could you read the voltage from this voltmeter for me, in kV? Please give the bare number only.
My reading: 10
